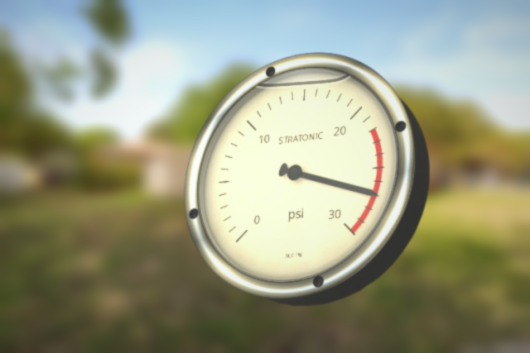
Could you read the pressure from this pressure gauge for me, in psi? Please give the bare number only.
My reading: 27
